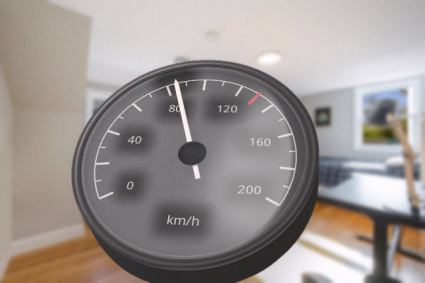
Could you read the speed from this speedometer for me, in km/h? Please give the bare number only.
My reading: 85
